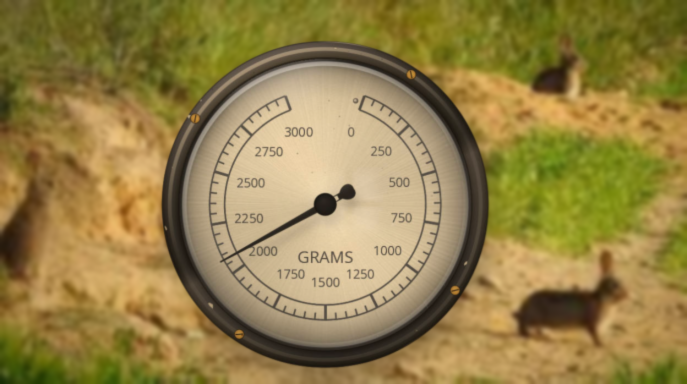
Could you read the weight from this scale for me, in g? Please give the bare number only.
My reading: 2075
